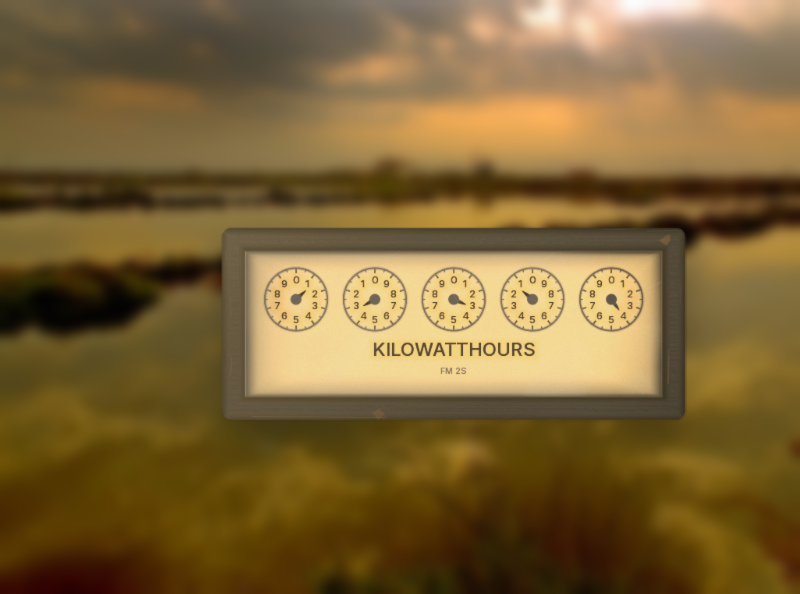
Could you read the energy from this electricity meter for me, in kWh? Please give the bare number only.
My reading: 13314
